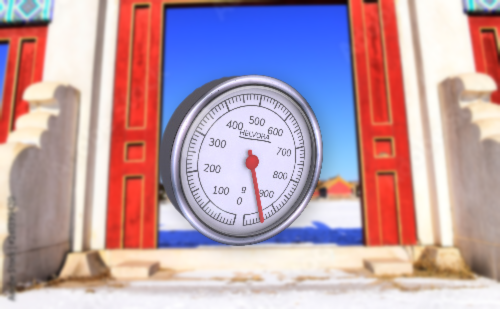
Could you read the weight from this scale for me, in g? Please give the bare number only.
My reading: 950
